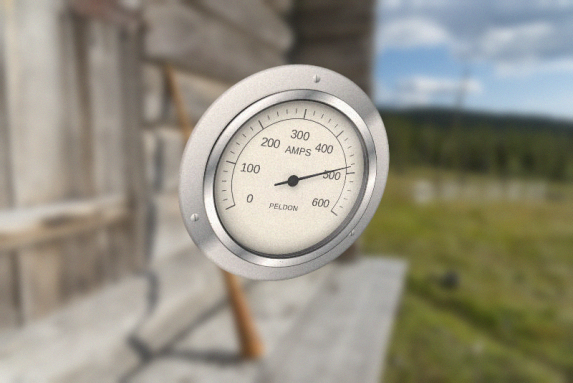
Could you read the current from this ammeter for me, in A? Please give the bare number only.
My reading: 480
